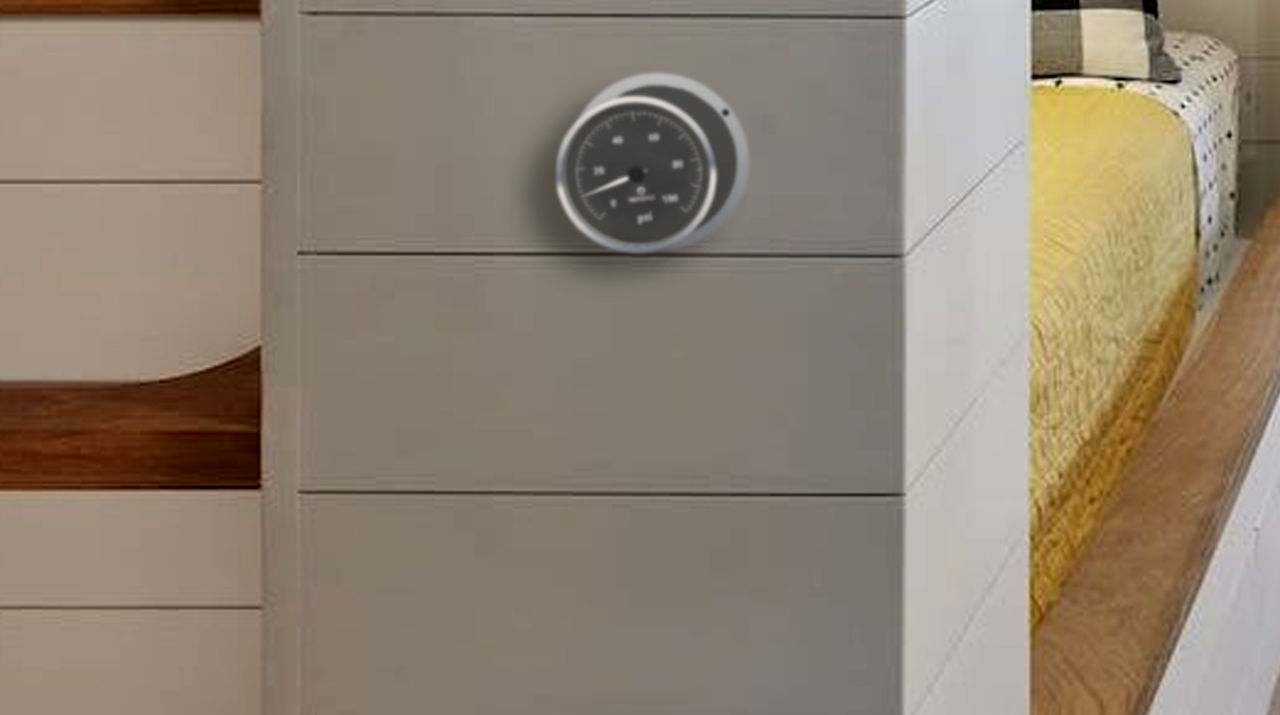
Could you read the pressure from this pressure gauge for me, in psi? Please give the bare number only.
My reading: 10
